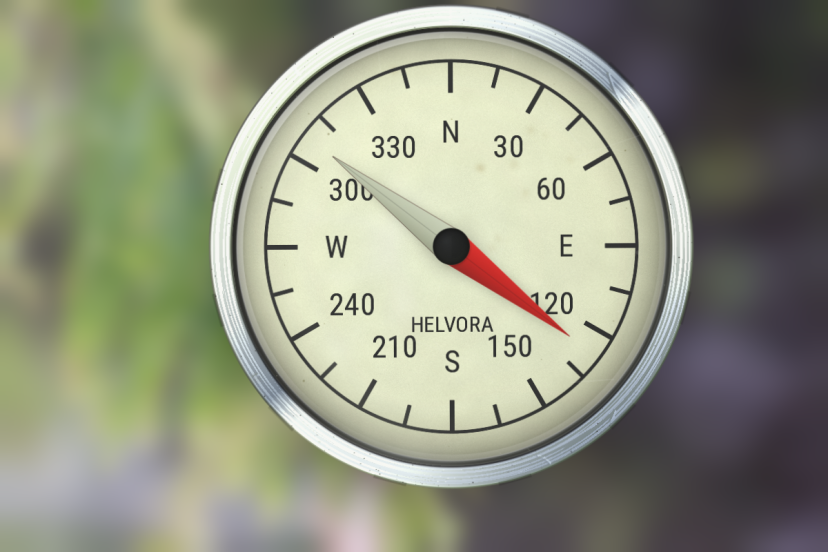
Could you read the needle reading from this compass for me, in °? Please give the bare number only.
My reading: 127.5
